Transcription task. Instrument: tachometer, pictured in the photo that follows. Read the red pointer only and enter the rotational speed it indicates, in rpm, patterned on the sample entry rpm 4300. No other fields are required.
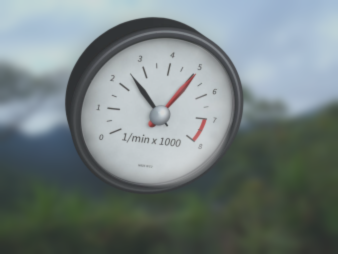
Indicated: rpm 5000
